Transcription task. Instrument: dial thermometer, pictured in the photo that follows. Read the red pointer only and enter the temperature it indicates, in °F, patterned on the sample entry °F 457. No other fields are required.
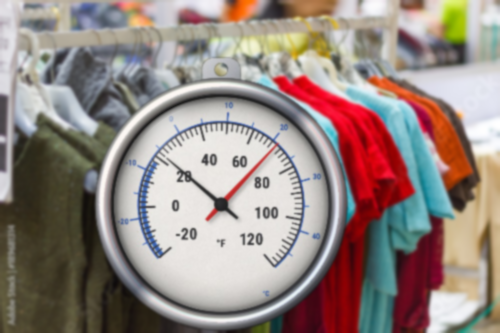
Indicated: °F 70
